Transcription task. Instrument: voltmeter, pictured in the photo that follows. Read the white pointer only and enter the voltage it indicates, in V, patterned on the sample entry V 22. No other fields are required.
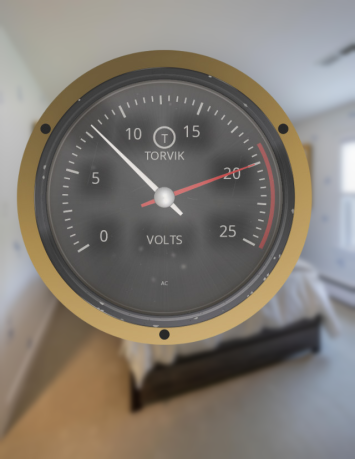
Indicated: V 8
